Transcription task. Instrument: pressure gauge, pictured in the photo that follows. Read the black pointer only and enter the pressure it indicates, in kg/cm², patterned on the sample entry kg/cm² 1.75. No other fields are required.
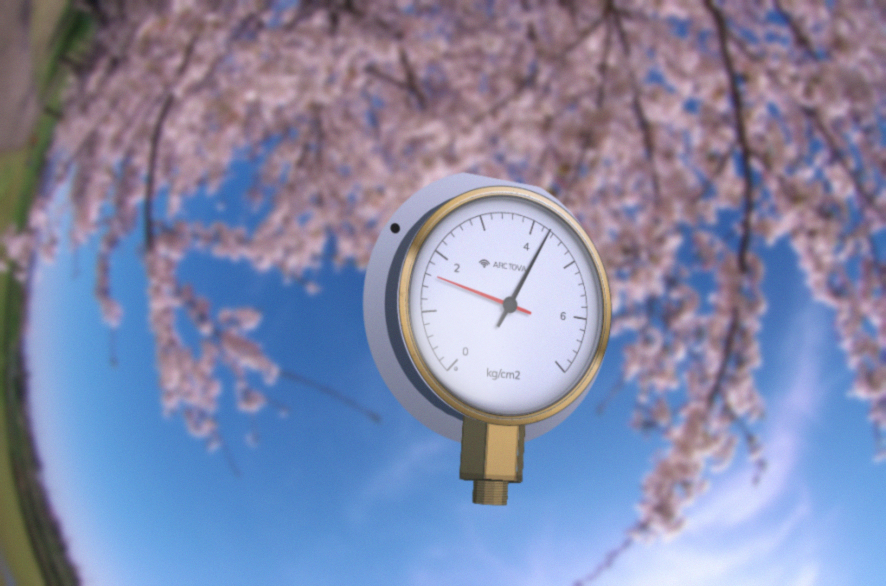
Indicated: kg/cm² 4.3
